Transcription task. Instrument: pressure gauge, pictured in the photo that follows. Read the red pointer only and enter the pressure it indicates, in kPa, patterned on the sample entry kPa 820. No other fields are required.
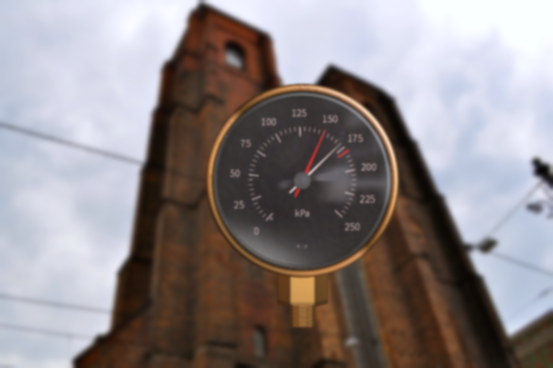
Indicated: kPa 150
